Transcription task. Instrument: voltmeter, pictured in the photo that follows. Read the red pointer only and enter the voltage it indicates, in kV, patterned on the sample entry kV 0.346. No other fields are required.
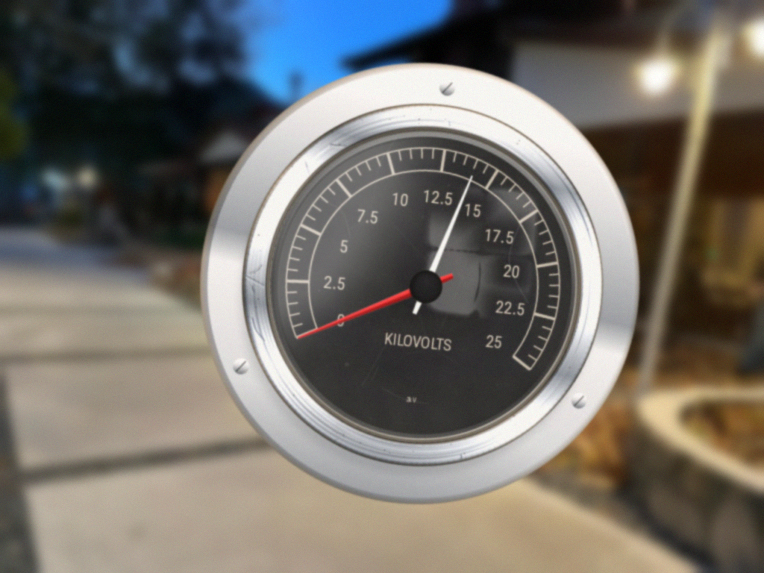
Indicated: kV 0
